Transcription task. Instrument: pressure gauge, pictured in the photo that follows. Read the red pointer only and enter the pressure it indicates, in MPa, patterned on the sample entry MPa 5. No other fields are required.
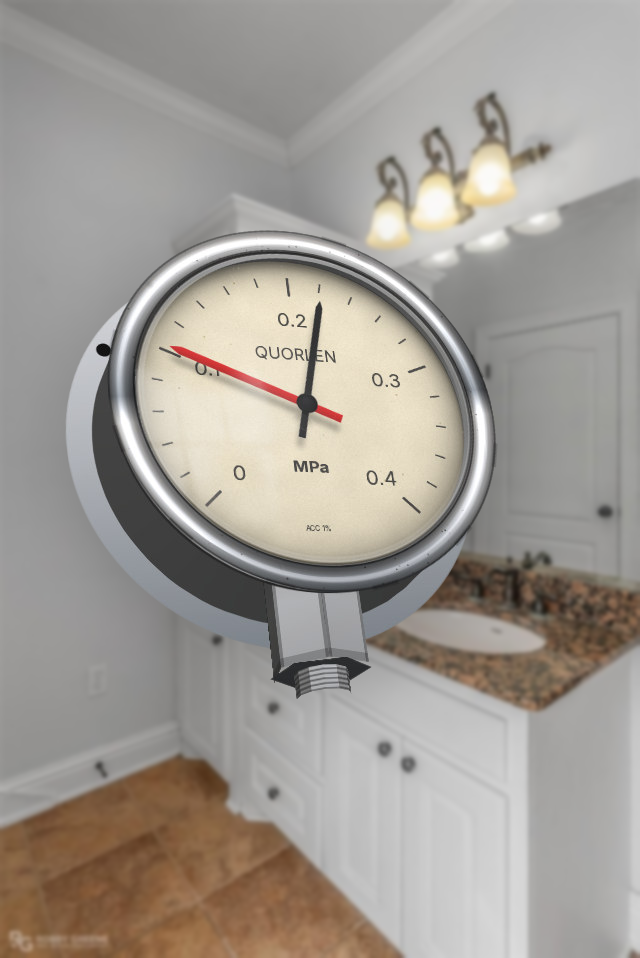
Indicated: MPa 0.1
